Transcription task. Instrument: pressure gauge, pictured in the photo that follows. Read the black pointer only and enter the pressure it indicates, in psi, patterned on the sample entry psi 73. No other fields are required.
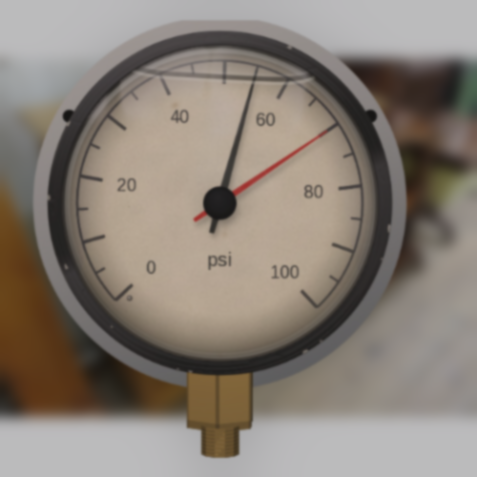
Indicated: psi 55
